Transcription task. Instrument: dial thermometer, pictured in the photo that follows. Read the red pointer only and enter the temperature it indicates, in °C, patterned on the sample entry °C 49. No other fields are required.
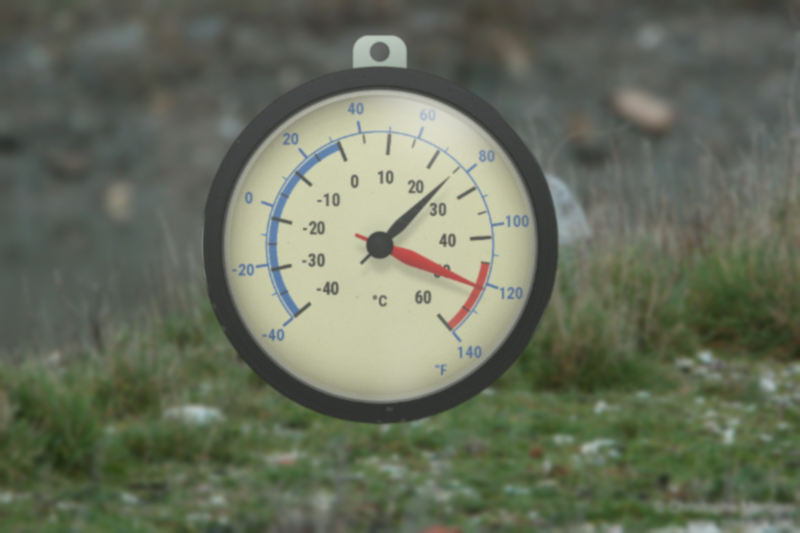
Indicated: °C 50
